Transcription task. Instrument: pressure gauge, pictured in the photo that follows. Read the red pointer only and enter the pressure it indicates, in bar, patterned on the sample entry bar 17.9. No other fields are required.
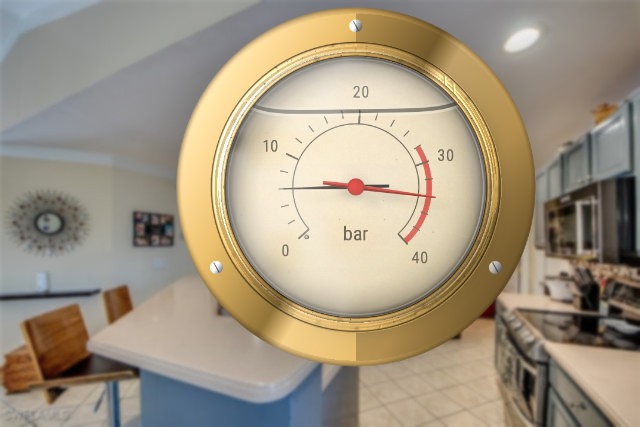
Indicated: bar 34
